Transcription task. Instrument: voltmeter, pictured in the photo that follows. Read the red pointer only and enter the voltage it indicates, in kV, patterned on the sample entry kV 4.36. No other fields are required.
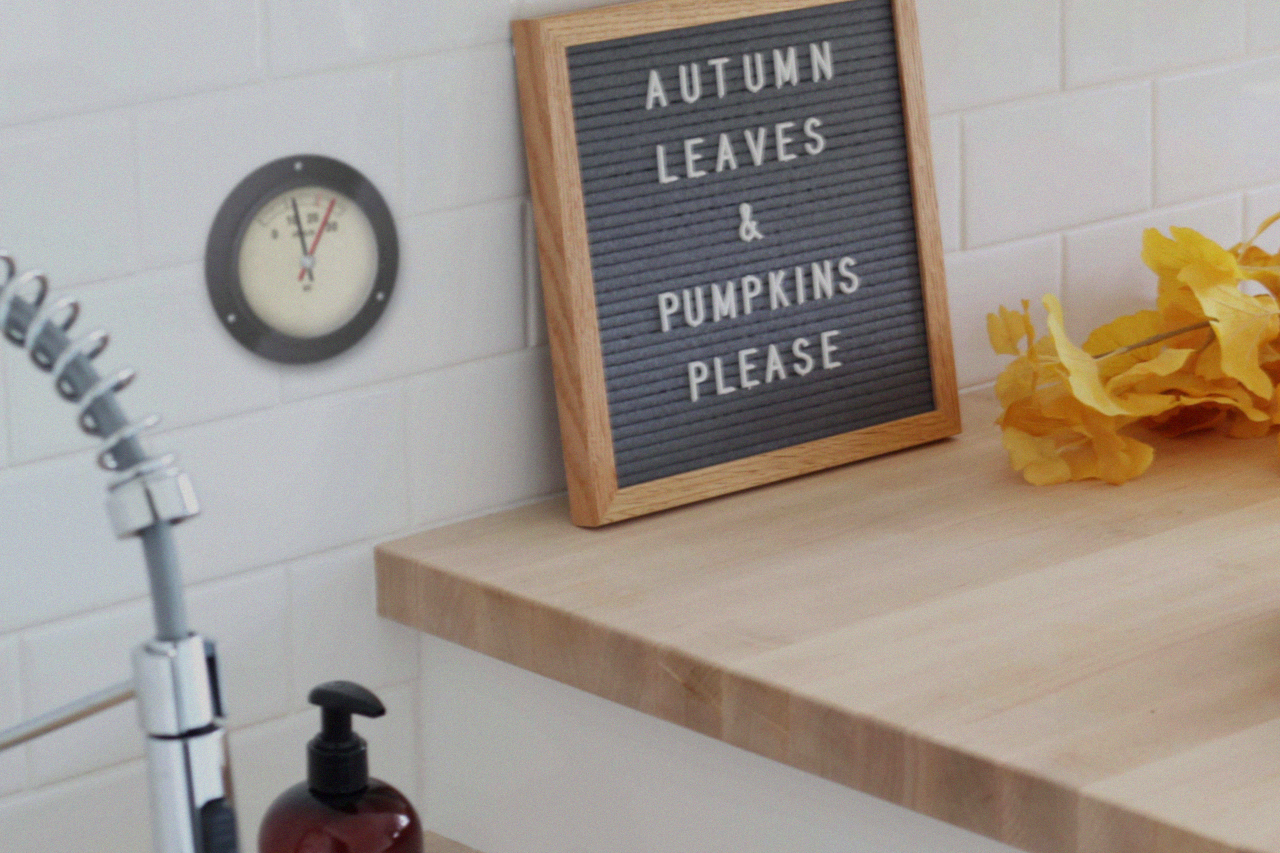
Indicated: kV 25
